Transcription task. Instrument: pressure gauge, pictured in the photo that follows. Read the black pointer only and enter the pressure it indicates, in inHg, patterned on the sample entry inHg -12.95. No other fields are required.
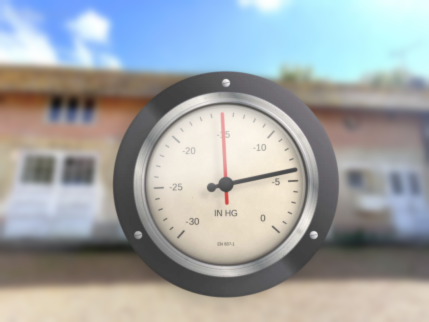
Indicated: inHg -6
